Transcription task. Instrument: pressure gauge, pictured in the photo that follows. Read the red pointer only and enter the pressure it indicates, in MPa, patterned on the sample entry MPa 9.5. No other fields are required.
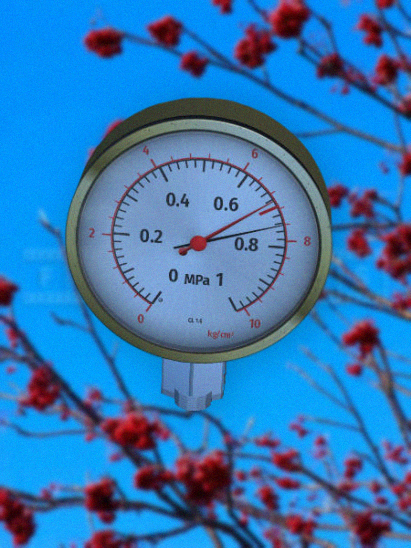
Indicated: MPa 0.68
